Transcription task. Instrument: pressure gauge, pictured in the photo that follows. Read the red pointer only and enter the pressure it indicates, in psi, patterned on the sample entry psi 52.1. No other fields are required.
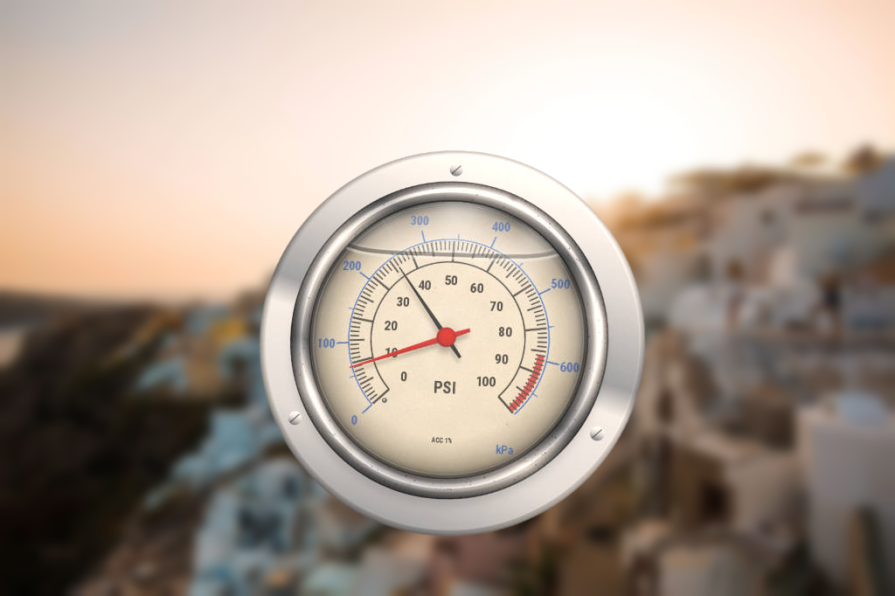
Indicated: psi 9
